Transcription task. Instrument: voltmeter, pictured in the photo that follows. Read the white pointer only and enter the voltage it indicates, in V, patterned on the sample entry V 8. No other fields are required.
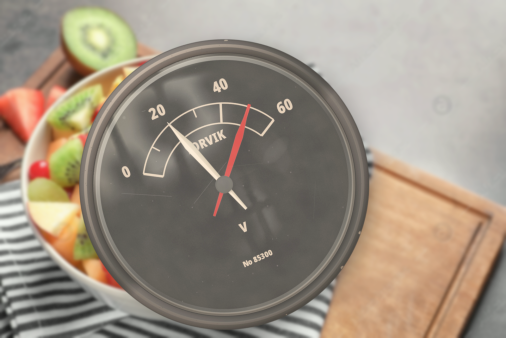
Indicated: V 20
